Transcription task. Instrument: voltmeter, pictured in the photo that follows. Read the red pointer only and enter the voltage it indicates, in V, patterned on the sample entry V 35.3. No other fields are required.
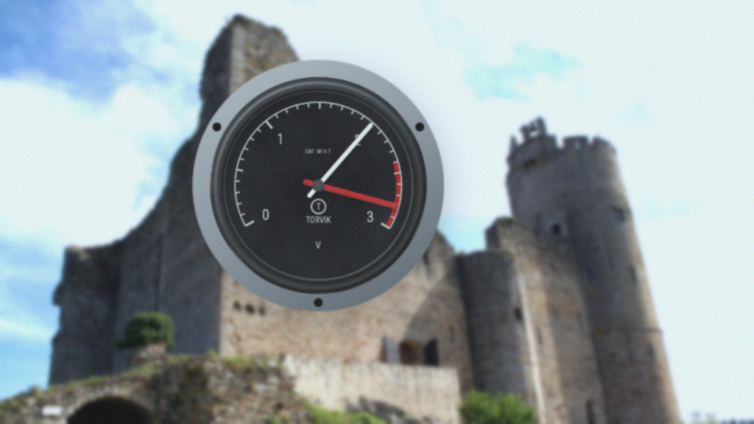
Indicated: V 2.8
